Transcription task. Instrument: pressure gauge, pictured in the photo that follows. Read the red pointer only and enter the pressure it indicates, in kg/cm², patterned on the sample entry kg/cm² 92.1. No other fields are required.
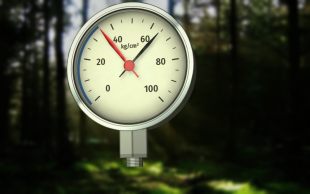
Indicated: kg/cm² 35
